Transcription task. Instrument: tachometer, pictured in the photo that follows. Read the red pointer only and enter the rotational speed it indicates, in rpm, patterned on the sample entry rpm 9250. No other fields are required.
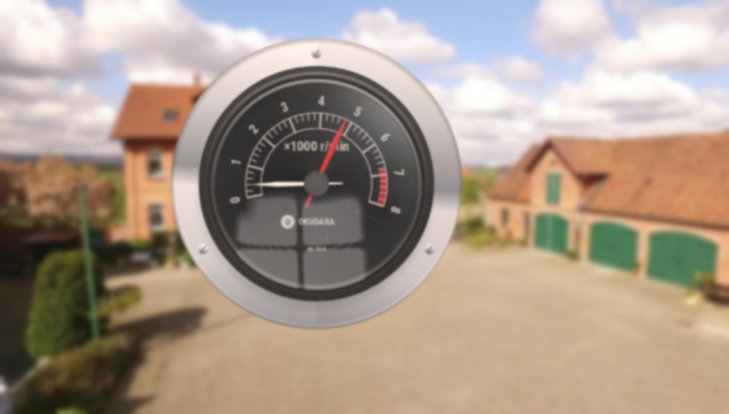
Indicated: rpm 4800
